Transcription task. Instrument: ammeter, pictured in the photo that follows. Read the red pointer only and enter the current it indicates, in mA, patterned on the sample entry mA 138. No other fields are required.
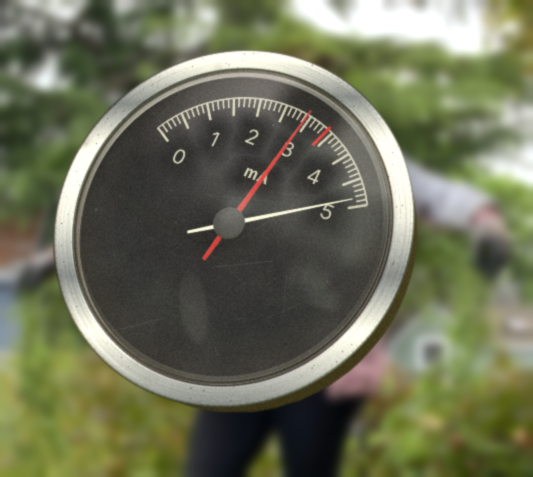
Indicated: mA 3
